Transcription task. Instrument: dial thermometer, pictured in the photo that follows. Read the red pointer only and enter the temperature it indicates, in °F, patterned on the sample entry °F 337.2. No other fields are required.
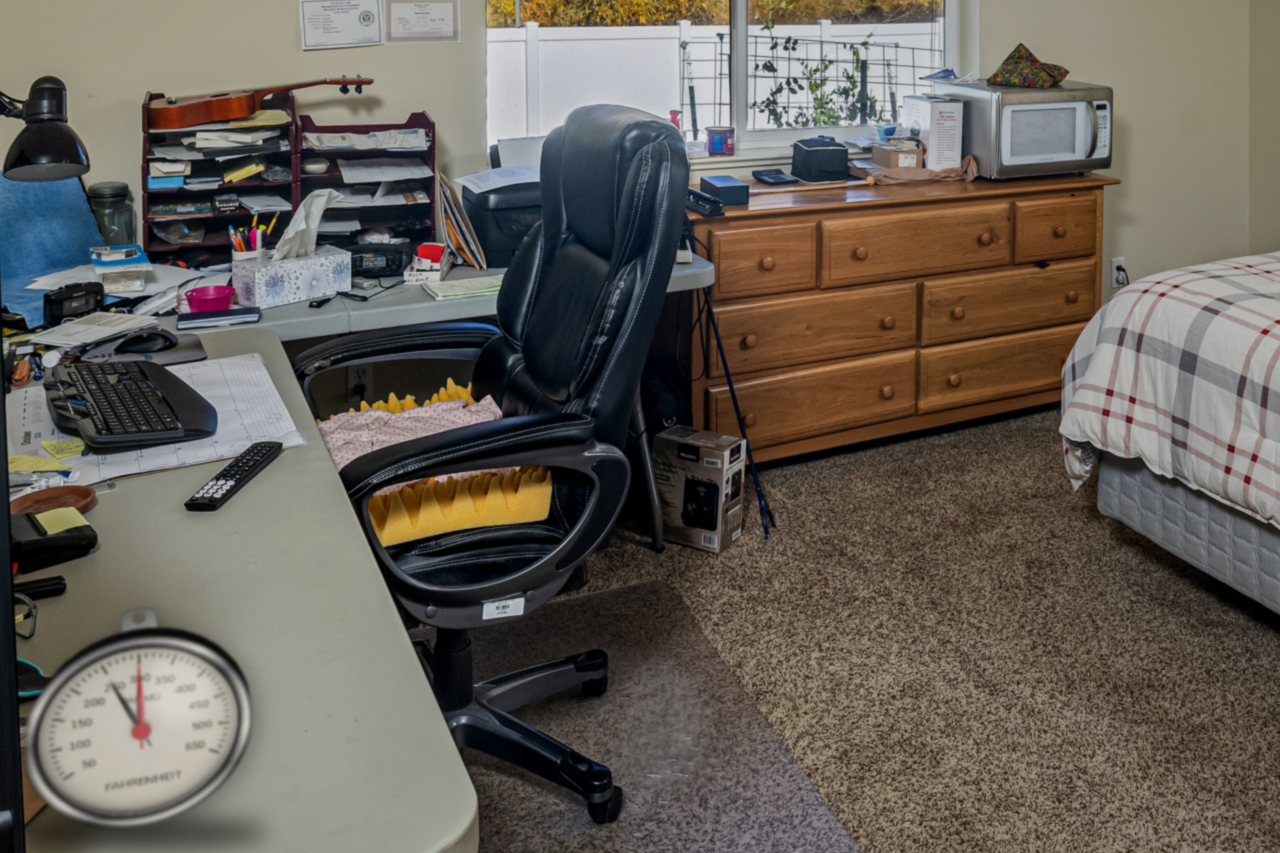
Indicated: °F 300
